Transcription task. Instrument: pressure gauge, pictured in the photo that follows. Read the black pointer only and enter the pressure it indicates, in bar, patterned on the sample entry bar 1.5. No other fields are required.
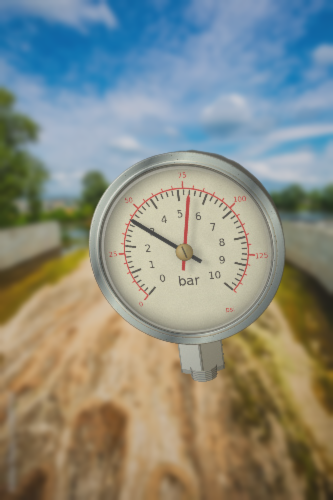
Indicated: bar 3
